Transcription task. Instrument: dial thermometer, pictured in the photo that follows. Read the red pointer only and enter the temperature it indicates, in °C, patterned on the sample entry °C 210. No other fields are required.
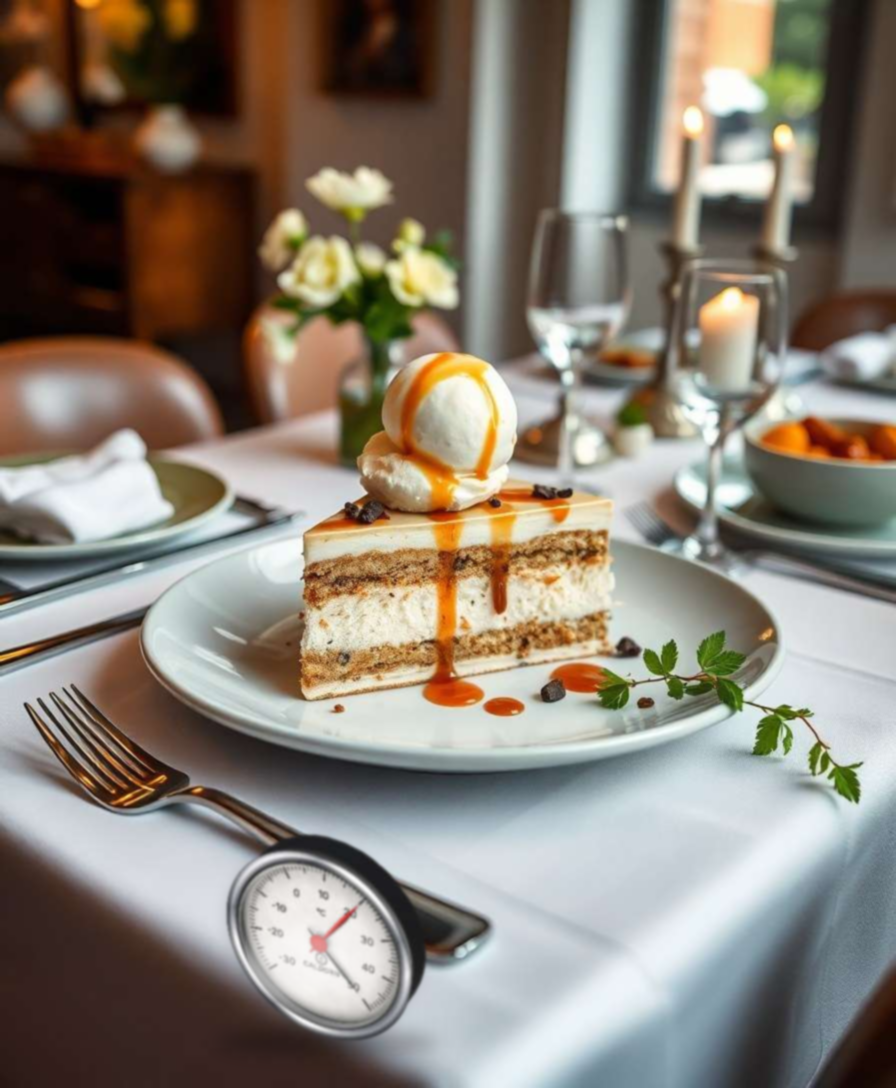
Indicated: °C 20
